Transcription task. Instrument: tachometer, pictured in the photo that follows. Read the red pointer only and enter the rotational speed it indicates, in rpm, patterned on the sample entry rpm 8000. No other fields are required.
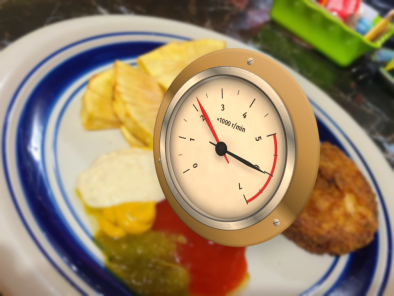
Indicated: rpm 2250
